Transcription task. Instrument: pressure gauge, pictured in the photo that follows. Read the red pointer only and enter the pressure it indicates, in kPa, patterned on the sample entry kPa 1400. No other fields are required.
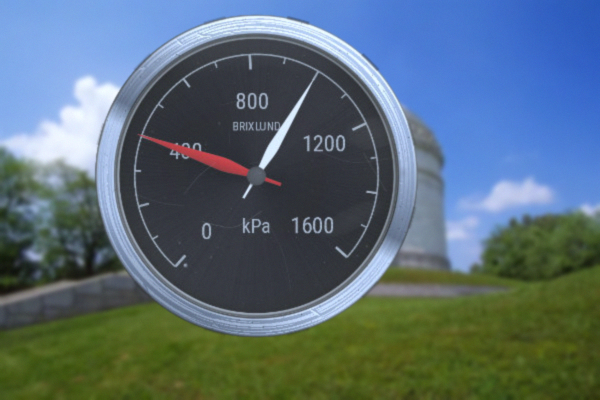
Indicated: kPa 400
